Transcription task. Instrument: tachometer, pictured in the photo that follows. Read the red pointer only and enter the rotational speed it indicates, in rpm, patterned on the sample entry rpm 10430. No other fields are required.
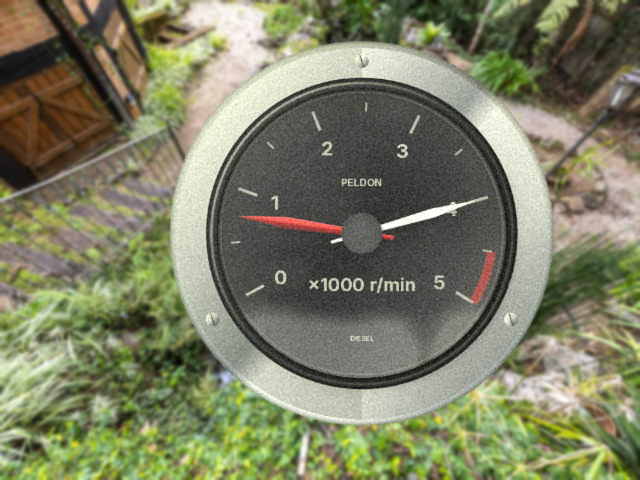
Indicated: rpm 750
